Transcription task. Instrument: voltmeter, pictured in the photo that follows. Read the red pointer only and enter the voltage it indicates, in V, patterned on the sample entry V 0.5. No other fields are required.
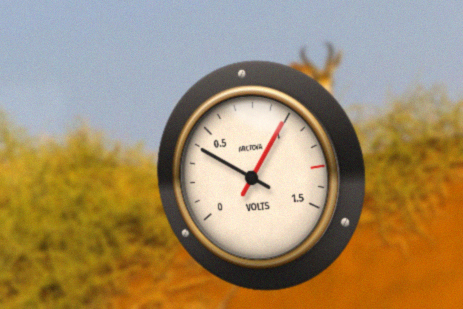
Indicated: V 1
